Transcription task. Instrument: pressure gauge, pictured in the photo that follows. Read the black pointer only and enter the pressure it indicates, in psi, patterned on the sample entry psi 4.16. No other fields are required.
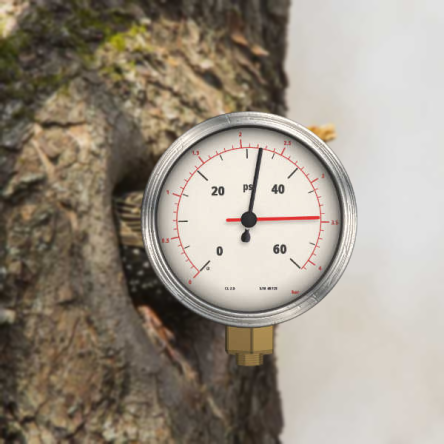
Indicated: psi 32.5
